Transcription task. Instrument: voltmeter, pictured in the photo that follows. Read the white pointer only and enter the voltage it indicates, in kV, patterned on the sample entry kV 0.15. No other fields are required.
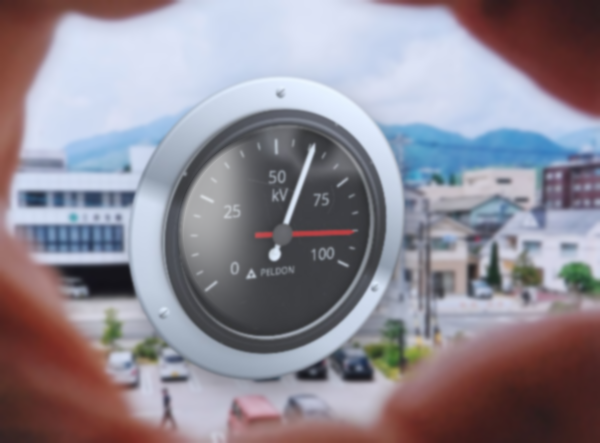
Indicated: kV 60
